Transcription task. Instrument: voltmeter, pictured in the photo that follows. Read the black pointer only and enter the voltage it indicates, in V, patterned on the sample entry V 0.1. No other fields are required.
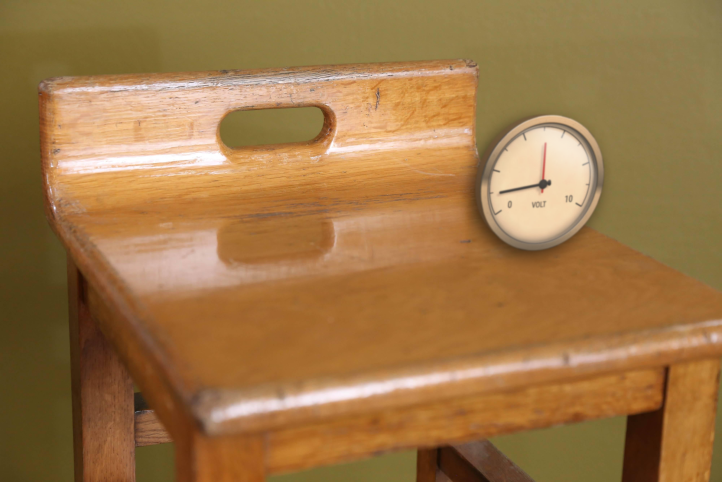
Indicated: V 1
